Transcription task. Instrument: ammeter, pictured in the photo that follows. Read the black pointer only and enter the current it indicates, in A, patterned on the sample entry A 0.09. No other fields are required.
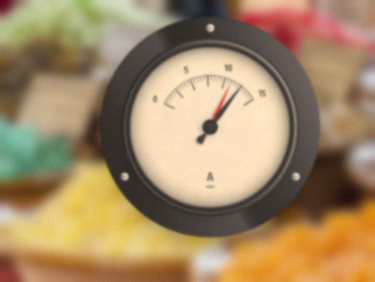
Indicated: A 12.5
